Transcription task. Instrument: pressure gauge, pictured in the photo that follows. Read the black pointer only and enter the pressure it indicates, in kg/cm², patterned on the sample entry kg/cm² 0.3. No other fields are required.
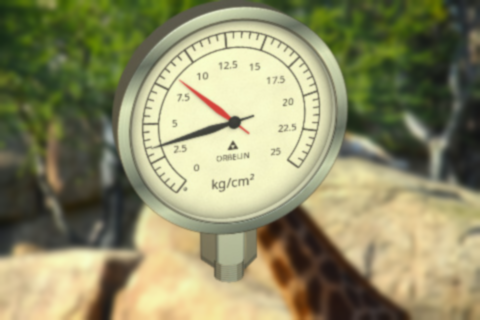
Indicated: kg/cm² 3.5
